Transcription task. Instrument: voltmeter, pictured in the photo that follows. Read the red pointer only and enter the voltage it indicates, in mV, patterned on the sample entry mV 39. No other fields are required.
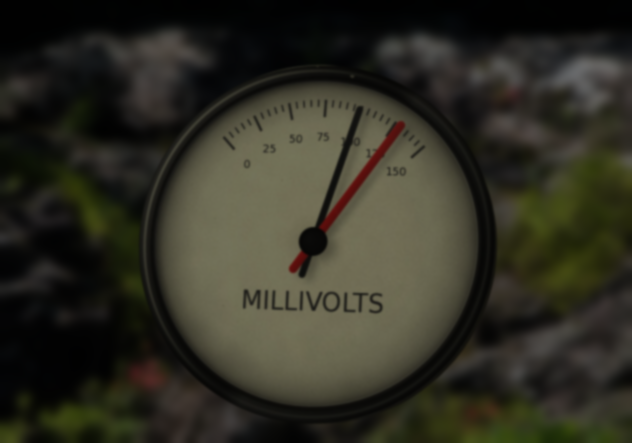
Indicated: mV 130
